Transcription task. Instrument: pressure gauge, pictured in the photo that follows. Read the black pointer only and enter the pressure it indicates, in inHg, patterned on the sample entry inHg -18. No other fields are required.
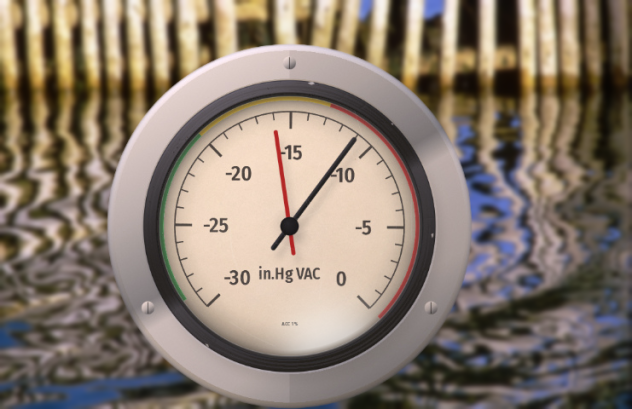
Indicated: inHg -11
